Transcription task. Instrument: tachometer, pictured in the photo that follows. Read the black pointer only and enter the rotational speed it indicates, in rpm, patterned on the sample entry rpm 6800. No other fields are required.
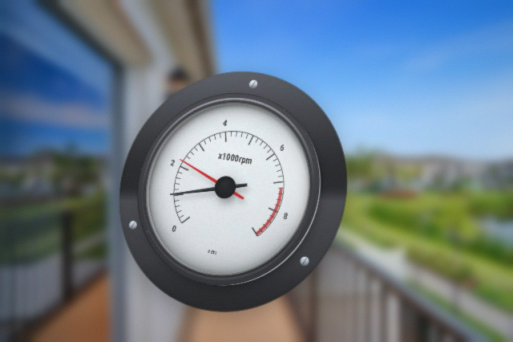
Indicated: rpm 1000
